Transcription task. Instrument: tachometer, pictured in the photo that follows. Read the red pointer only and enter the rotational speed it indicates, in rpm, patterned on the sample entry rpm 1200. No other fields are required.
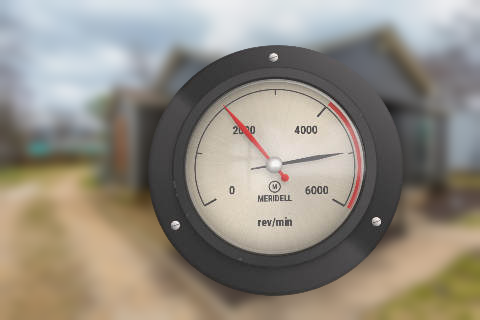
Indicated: rpm 2000
